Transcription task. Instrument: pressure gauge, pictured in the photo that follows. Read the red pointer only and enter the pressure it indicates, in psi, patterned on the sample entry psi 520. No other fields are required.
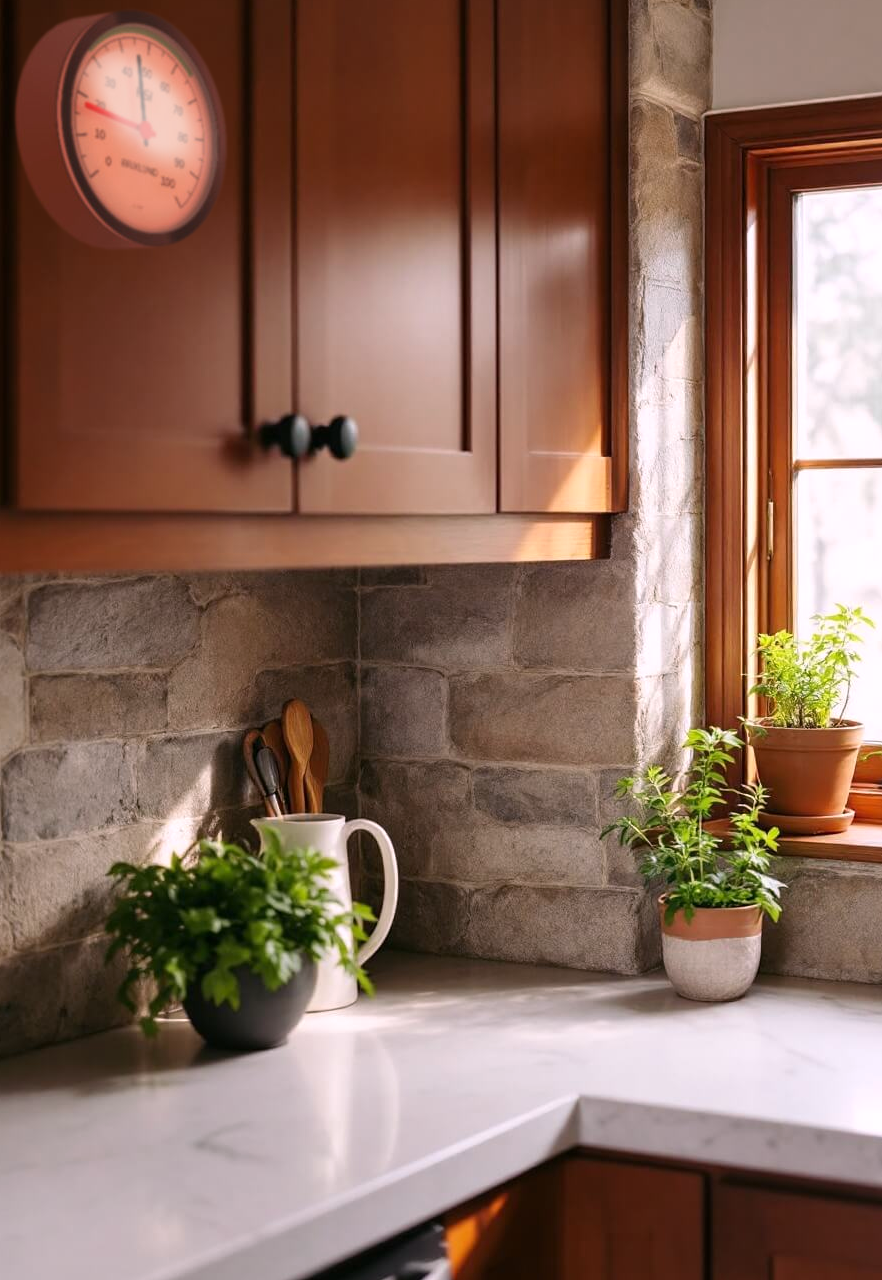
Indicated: psi 17.5
